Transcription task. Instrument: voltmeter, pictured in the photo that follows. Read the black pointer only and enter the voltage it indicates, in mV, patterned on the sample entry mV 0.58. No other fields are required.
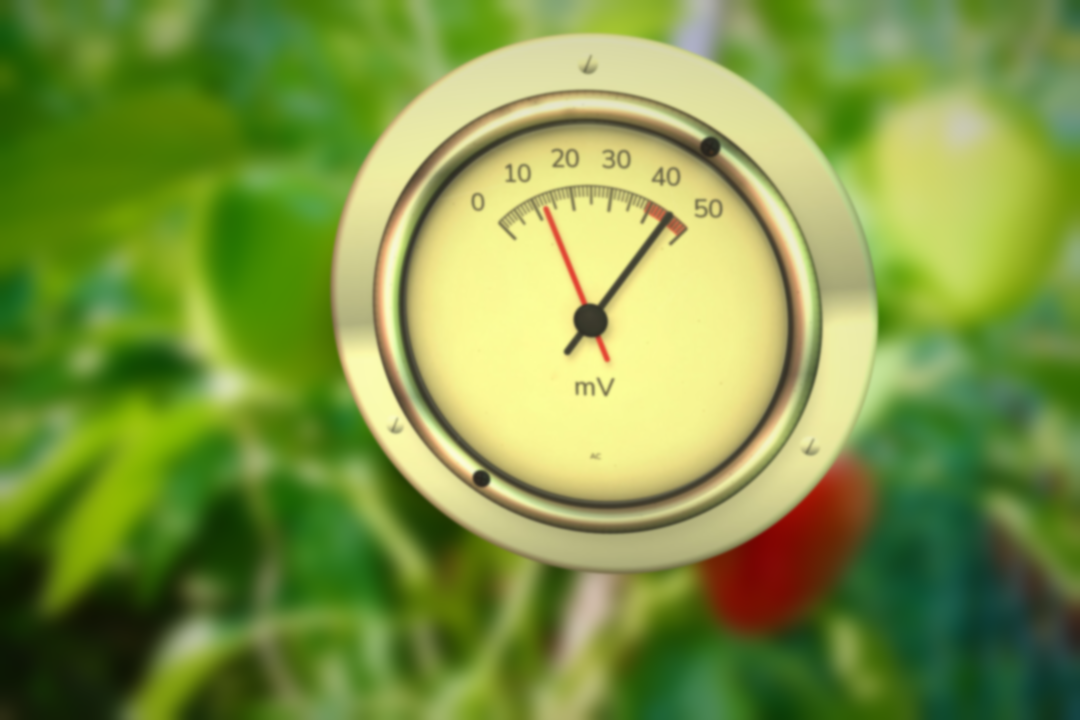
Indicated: mV 45
